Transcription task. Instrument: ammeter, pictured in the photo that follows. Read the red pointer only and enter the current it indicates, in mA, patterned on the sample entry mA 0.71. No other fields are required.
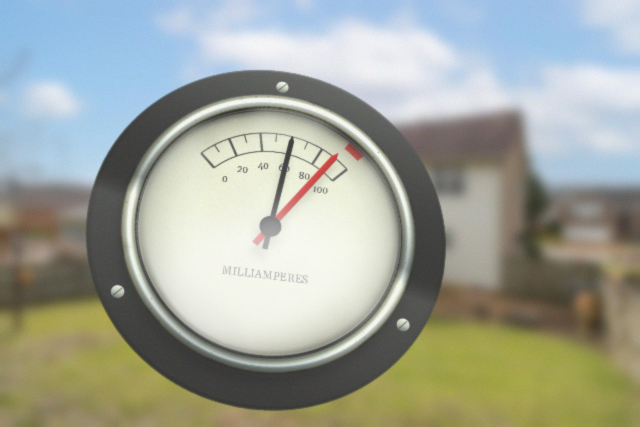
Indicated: mA 90
